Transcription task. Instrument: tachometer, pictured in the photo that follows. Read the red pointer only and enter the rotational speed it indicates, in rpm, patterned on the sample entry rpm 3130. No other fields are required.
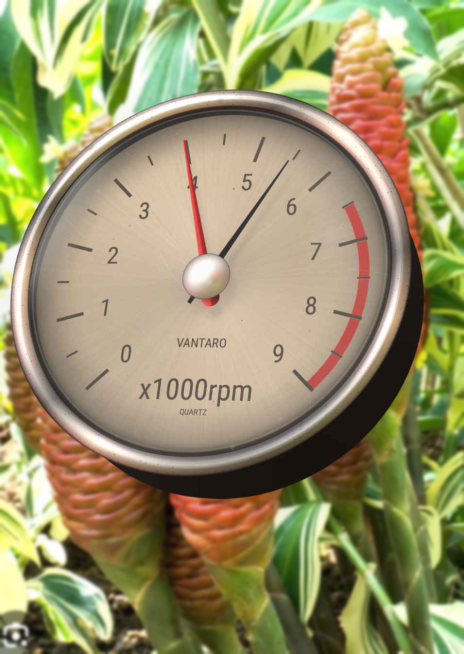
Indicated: rpm 4000
